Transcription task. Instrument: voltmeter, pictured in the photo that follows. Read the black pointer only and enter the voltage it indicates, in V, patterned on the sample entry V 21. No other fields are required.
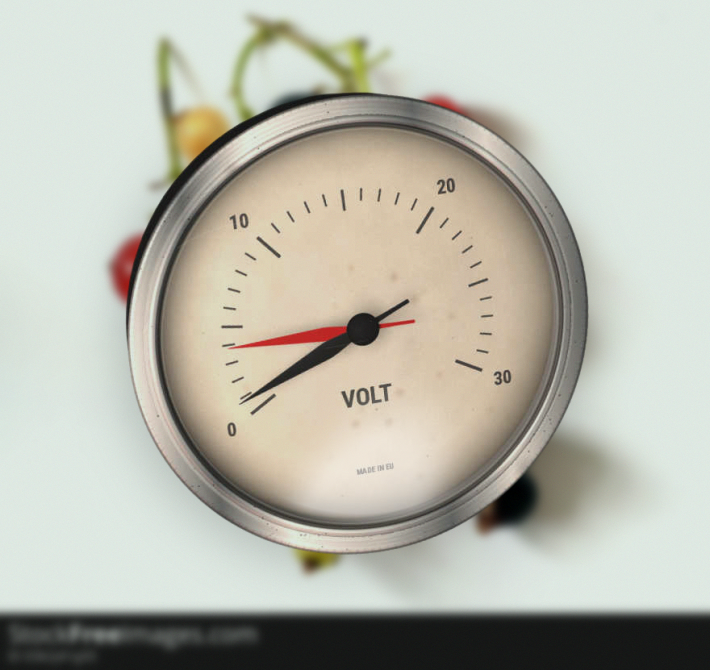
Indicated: V 1
